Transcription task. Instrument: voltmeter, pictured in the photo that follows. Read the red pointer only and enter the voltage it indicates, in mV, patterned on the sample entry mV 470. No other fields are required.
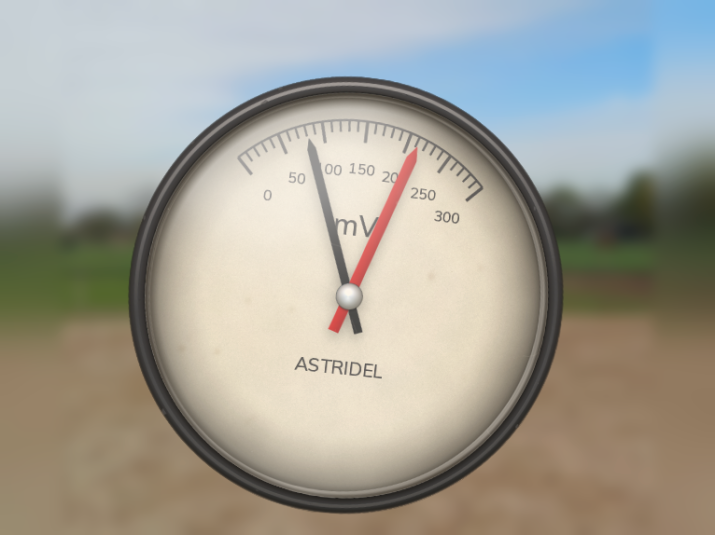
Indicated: mV 210
